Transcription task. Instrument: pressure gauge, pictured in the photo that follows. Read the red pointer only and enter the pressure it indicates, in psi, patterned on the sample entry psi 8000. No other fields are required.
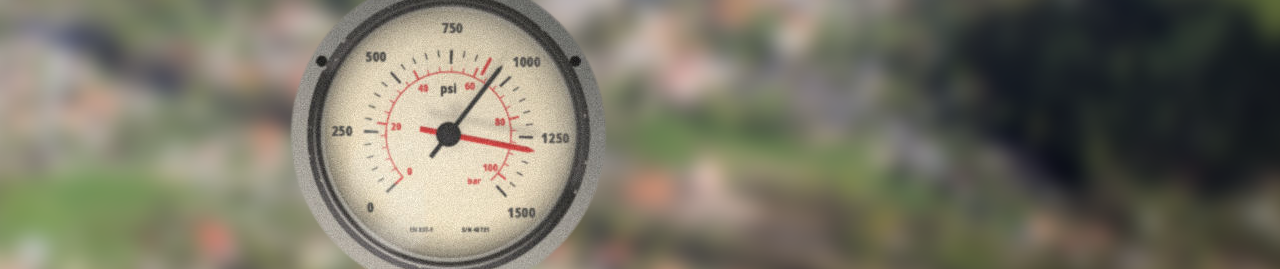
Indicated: psi 1300
